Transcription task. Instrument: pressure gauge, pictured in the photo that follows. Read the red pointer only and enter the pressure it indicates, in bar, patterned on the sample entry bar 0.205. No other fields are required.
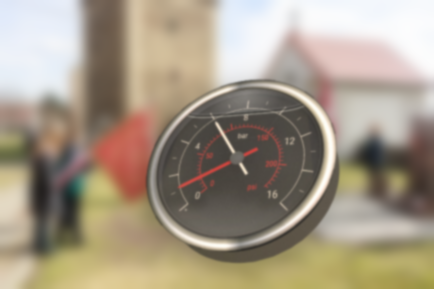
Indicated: bar 1
